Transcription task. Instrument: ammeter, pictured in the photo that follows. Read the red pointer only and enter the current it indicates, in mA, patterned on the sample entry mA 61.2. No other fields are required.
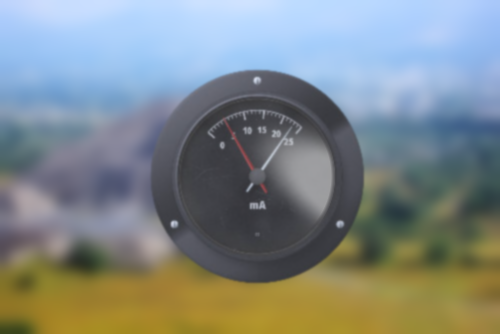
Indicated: mA 5
